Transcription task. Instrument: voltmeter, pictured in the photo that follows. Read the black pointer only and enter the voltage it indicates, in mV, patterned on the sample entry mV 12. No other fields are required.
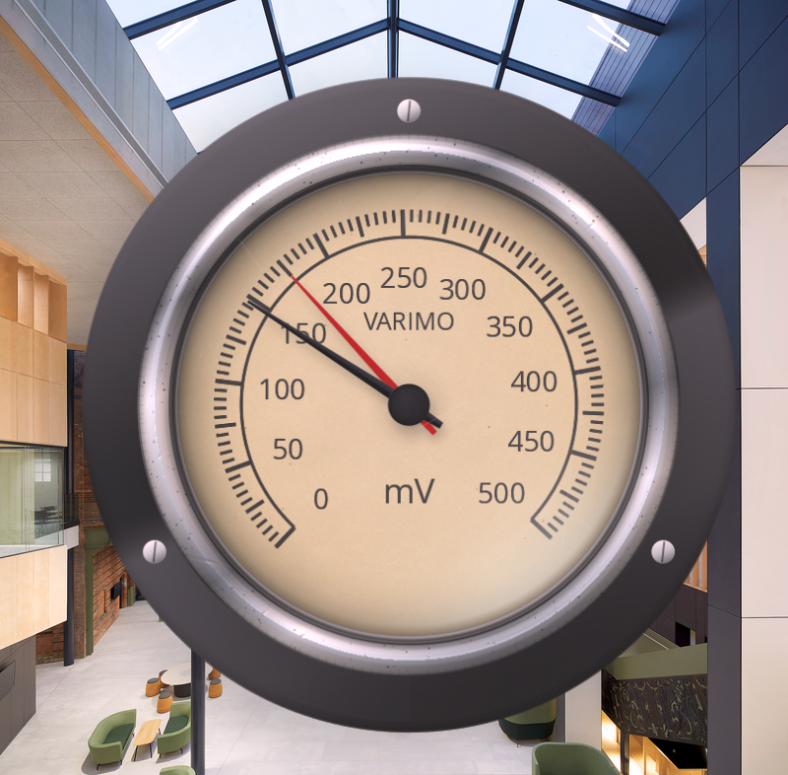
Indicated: mV 147.5
